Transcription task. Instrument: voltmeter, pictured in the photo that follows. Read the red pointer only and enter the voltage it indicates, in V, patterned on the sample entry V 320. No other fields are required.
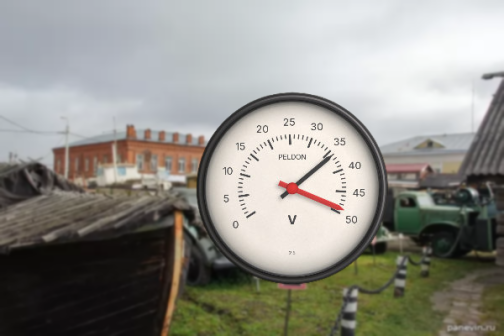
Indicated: V 49
